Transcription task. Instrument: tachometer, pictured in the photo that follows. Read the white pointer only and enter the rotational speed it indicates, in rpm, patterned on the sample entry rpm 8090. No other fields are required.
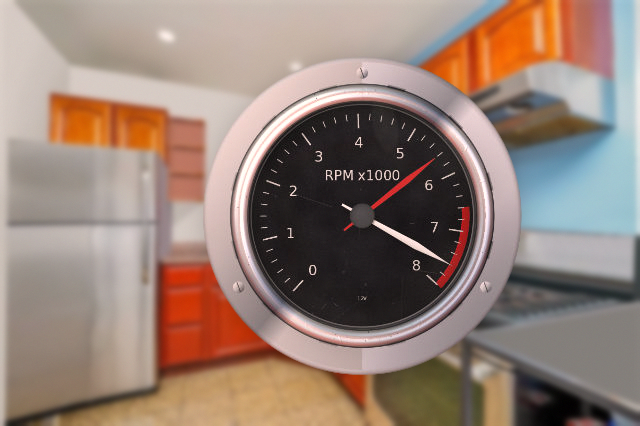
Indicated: rpm 7600
